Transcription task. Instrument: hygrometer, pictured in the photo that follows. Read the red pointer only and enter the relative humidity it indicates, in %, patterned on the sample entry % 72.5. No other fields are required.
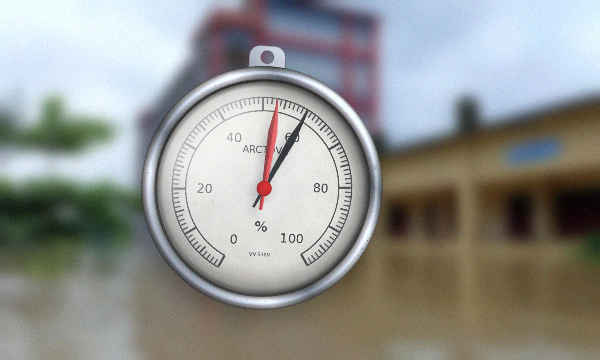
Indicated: % 53
